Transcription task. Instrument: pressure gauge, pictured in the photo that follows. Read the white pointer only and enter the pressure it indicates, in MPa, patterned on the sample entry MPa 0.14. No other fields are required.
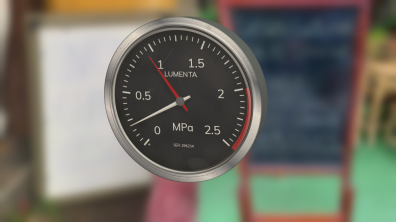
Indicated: MPa 0.2
